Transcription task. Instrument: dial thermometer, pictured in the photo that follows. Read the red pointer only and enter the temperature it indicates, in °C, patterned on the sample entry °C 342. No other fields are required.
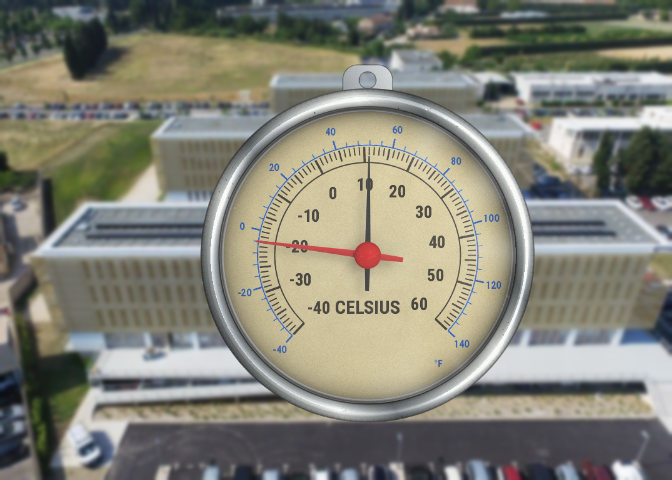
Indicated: °C -20
